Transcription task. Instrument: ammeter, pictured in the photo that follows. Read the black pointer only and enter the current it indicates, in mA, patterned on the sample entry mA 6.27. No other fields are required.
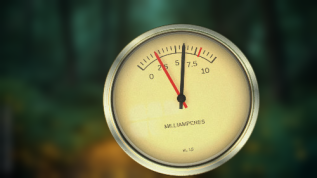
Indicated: mA 6
